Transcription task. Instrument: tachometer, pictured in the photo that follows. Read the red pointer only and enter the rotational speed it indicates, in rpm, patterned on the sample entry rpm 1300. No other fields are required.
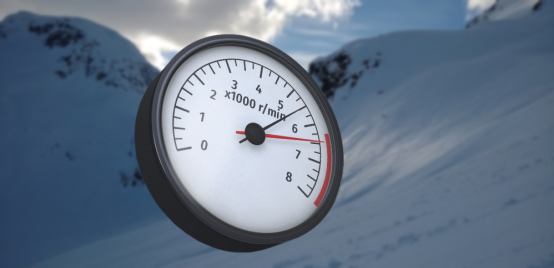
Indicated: rpm 6500
